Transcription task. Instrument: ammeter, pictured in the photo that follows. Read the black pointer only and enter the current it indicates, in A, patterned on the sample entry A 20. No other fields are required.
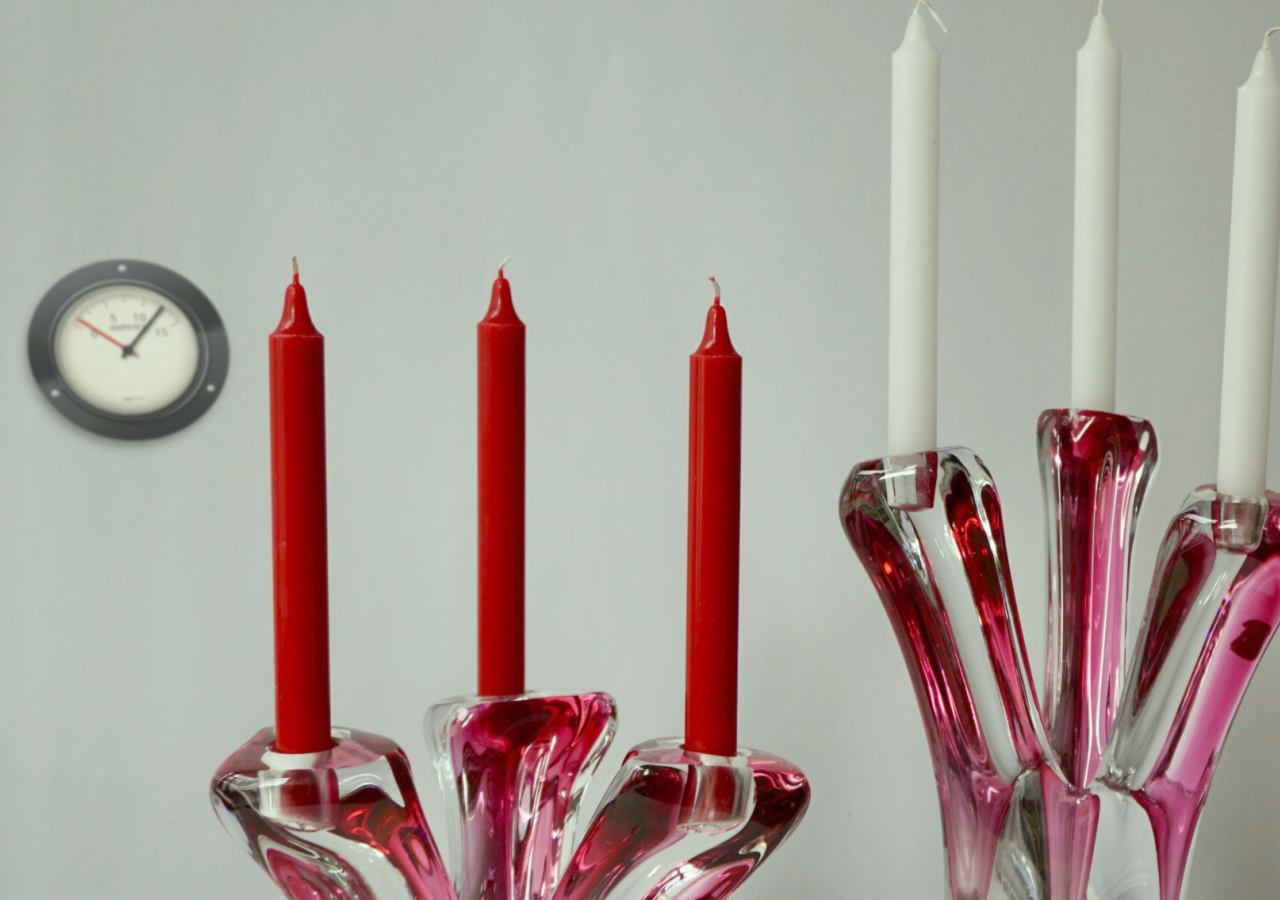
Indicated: A 12.5
